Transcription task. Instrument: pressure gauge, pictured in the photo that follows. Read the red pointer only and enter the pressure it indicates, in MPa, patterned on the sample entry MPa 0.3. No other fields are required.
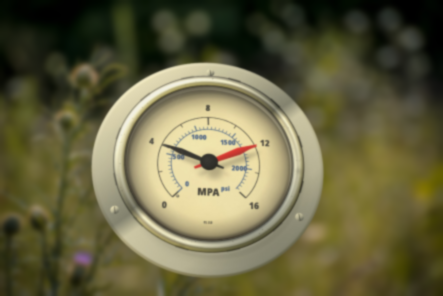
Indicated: MPa 12
